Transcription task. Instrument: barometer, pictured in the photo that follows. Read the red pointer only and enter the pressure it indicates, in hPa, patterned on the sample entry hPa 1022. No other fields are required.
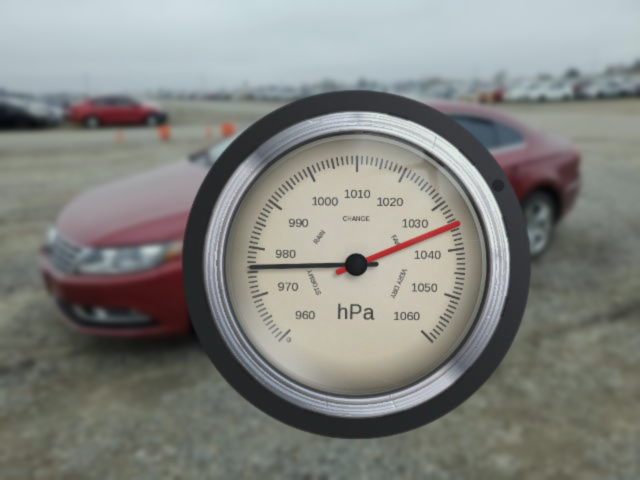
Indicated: hPa 1035
